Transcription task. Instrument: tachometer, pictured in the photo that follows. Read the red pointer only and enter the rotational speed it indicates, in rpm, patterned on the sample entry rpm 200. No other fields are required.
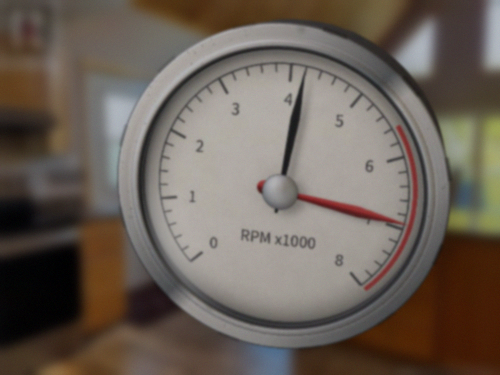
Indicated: rpm 6900
